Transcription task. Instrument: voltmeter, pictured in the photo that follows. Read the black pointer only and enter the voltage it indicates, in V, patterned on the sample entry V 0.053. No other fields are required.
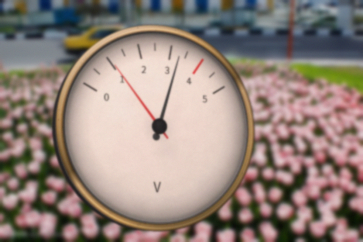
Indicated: V 3.25
